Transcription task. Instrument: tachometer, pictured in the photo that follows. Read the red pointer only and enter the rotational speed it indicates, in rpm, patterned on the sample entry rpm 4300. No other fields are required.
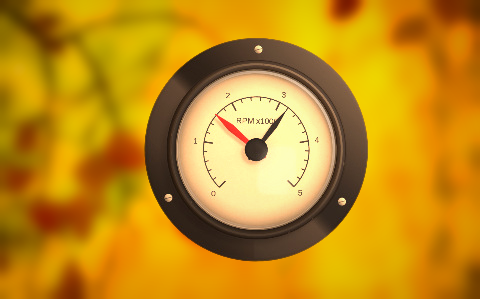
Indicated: rpm 1600
